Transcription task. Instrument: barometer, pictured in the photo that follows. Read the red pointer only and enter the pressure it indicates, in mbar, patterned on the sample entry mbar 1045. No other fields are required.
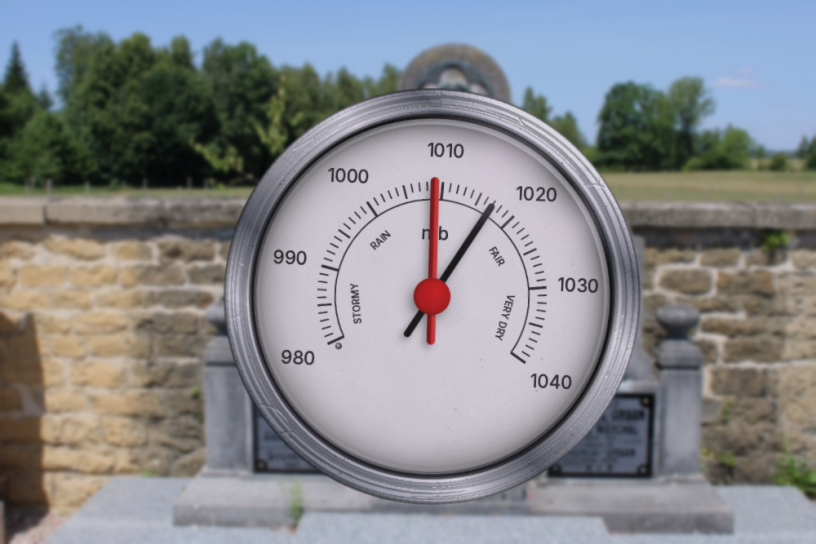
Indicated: mbar 1009
